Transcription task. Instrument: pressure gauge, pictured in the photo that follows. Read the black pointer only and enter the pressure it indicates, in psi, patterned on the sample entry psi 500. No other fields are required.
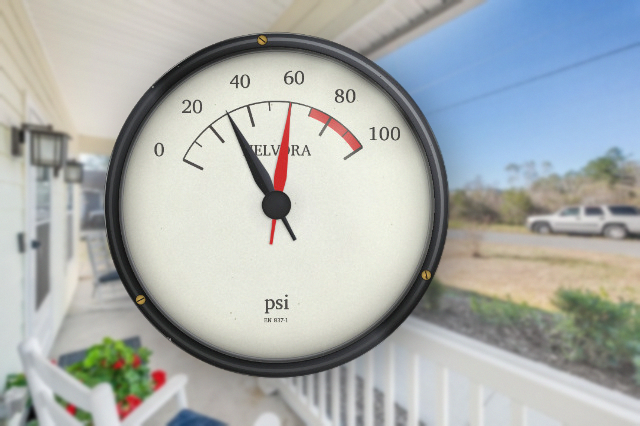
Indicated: psi 30
